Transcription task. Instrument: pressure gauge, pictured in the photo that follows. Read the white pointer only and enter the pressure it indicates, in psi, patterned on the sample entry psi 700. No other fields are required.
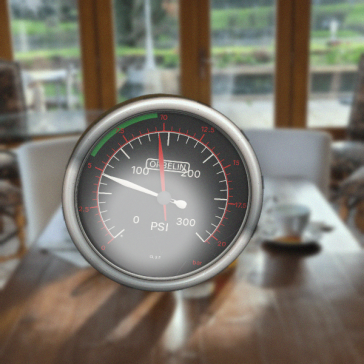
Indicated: psi 70
